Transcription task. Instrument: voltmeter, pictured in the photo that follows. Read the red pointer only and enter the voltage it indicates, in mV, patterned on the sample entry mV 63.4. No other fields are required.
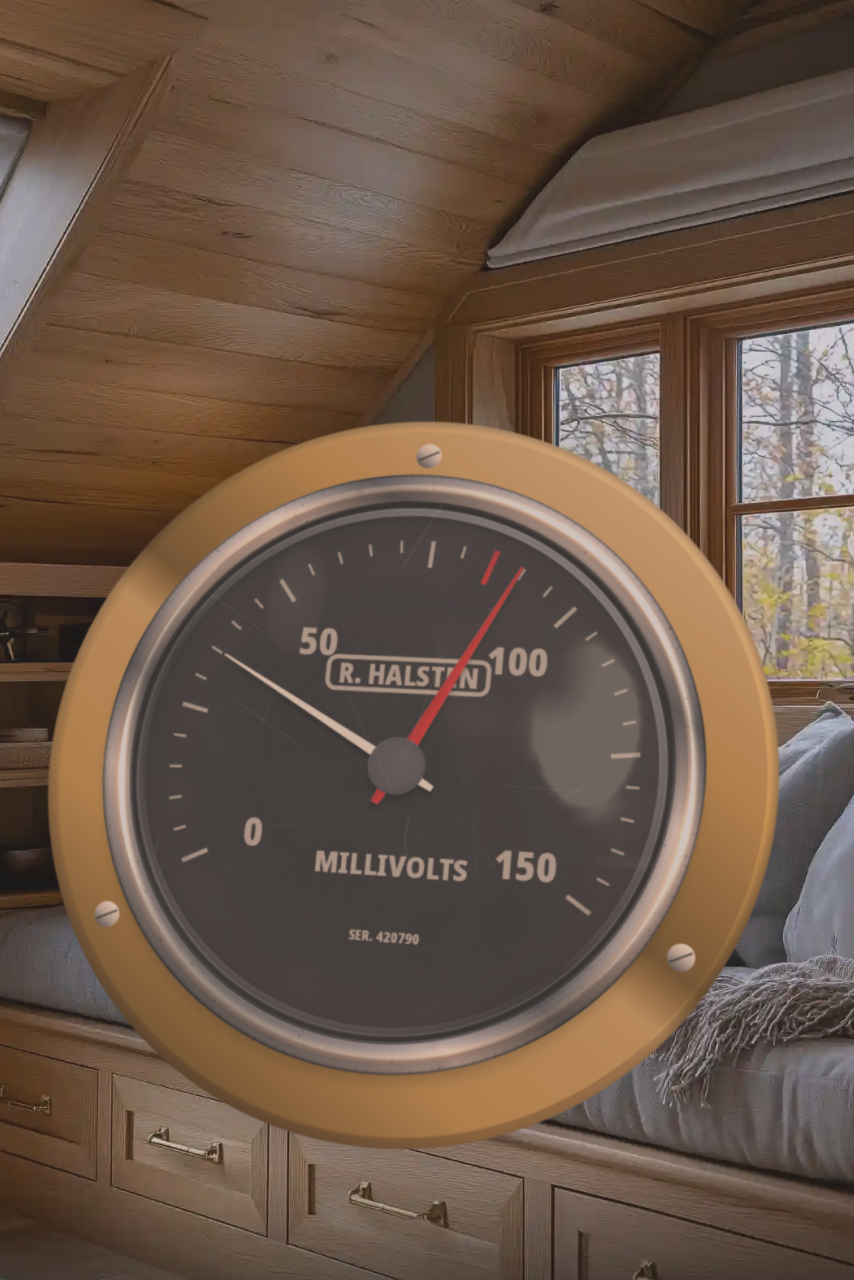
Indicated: mV 90
